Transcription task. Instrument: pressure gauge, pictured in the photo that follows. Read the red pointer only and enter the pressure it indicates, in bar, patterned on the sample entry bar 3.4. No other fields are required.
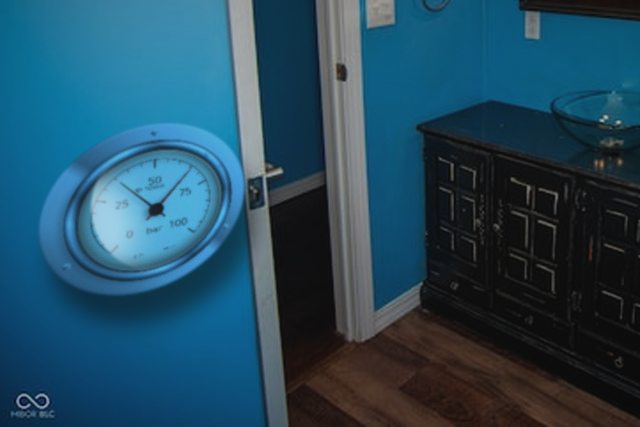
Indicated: bar 65
